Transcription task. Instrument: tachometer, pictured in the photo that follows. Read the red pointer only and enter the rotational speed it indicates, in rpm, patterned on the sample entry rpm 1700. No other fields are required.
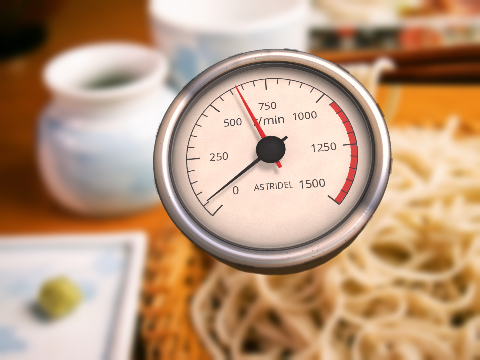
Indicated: rpm 625
